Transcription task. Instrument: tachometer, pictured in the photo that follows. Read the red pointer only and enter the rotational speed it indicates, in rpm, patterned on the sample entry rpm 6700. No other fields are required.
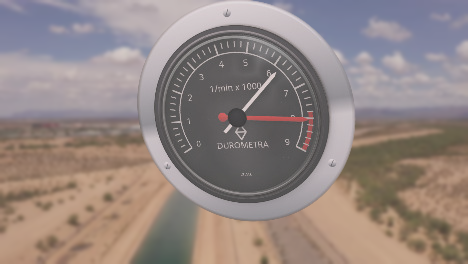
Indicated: rpm 8000
